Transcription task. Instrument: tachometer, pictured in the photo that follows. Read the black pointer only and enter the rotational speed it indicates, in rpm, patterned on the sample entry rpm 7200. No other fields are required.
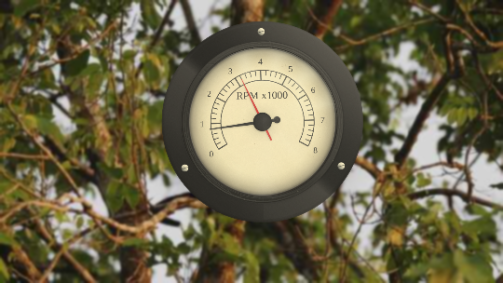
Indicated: rpm 800
